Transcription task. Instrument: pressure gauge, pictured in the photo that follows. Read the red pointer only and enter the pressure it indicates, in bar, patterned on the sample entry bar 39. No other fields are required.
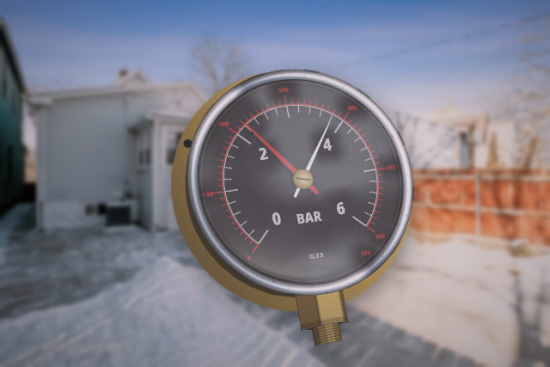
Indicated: bar 2.2
